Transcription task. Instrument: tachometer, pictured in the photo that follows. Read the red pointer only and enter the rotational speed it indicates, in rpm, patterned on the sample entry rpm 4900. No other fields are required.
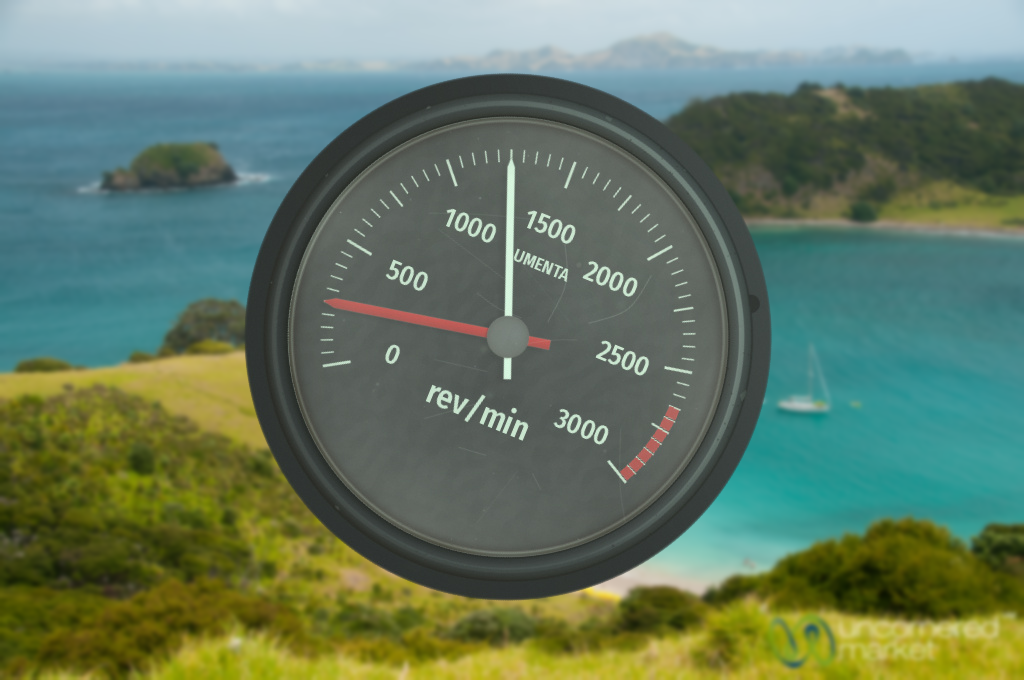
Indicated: rpm 250
